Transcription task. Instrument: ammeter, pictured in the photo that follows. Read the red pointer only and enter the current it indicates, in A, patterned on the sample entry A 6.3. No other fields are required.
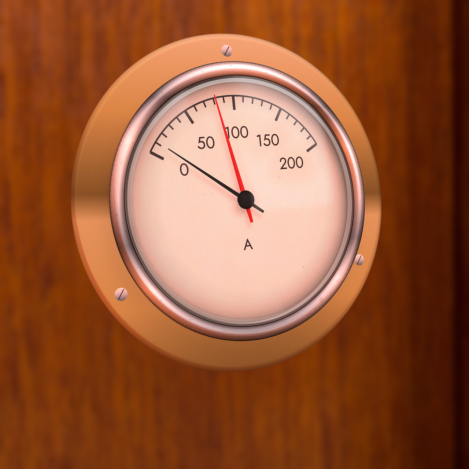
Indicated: A 80
